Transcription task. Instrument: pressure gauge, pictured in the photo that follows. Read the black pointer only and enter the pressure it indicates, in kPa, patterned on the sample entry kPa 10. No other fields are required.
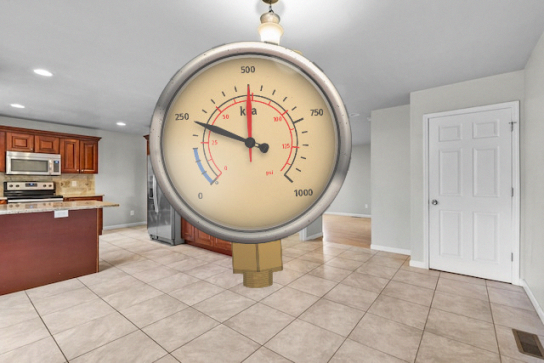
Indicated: kPa 250
